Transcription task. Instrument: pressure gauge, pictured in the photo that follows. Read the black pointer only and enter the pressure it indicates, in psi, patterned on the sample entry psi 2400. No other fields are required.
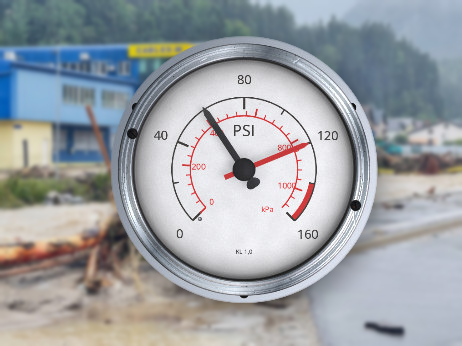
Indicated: psi 60
